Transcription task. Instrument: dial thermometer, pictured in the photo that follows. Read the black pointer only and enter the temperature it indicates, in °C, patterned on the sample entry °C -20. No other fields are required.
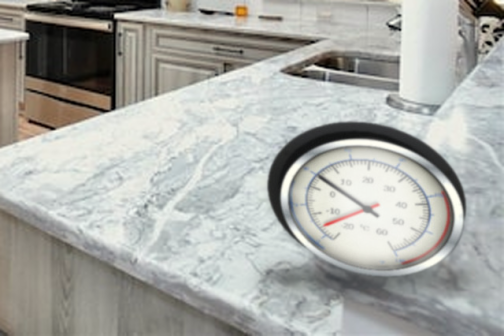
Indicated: °C 5
